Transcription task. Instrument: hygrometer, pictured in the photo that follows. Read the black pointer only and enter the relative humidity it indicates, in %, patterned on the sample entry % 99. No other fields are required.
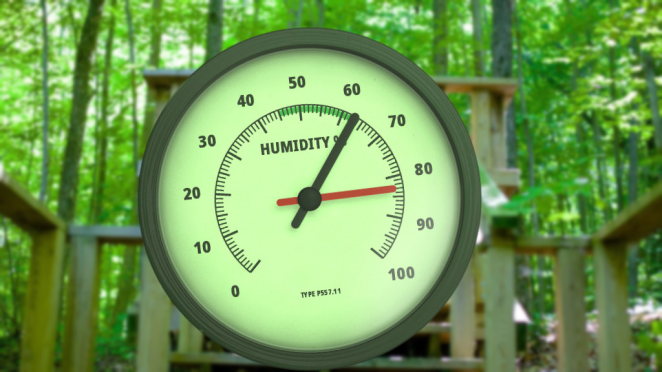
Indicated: % 63
